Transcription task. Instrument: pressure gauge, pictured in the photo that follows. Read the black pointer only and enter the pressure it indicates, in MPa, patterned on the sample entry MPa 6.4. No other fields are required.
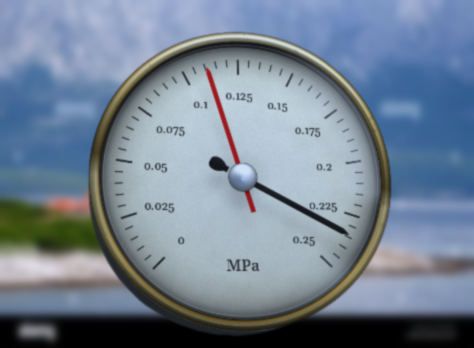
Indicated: MPa 0.235
